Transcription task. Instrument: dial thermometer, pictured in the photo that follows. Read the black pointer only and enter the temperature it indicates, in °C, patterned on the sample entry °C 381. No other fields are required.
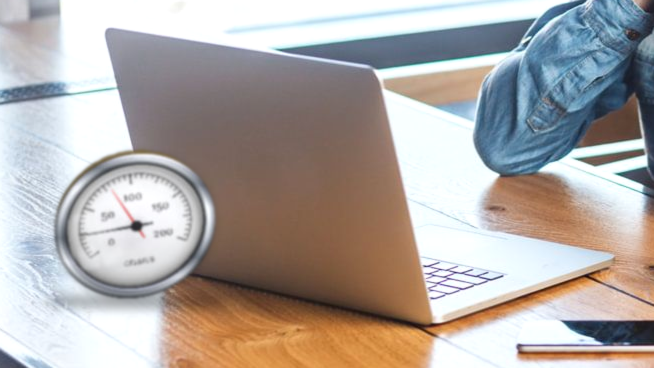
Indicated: °C 25
